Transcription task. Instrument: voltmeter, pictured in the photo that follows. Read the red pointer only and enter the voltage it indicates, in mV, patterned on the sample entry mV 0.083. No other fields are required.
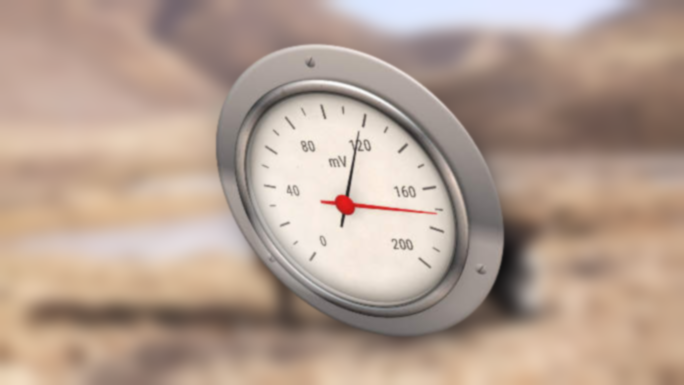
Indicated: mV 170
